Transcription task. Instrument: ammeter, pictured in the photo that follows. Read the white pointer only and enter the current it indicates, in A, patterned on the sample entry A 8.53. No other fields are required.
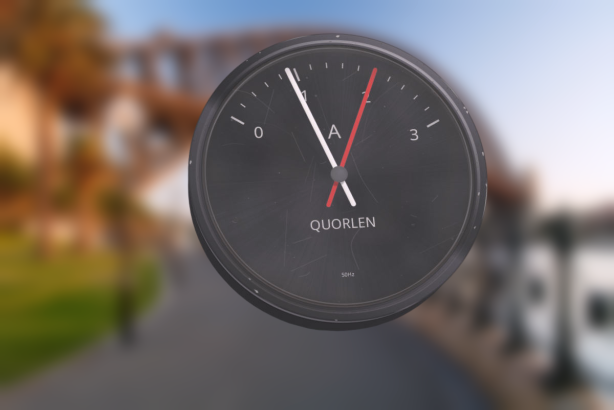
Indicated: A 0.9
